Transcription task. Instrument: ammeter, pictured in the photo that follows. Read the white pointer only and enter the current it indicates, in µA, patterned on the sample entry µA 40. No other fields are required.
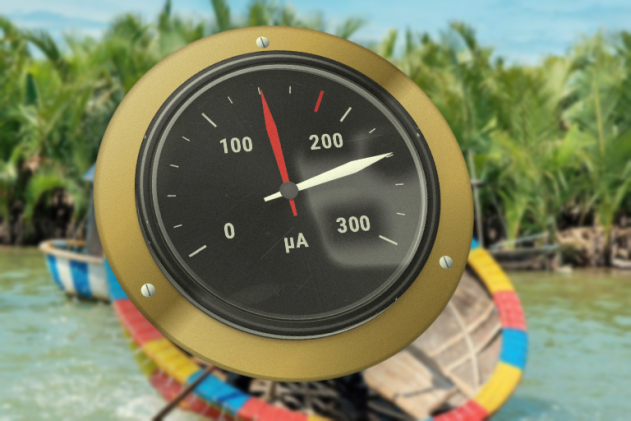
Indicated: µA 240
